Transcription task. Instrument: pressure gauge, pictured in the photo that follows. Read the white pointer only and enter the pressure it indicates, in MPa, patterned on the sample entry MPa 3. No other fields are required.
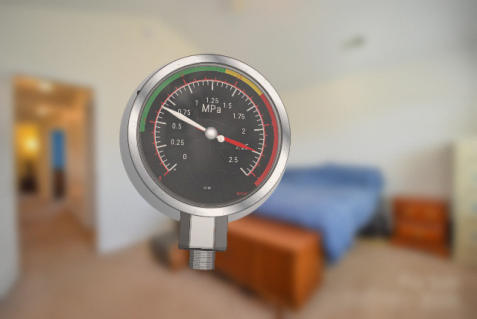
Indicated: MPa 0.65
